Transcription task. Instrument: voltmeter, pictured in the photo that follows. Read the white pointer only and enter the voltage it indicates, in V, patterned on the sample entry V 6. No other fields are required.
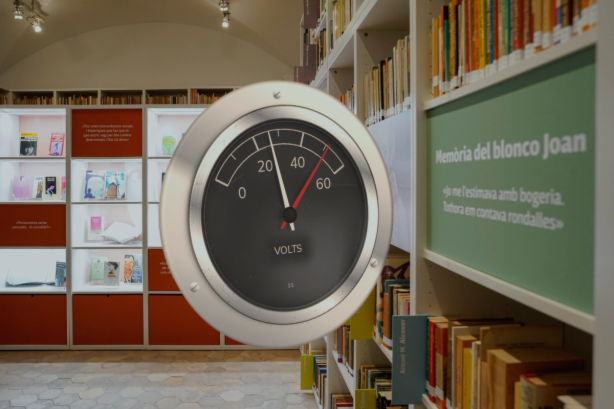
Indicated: V 25
